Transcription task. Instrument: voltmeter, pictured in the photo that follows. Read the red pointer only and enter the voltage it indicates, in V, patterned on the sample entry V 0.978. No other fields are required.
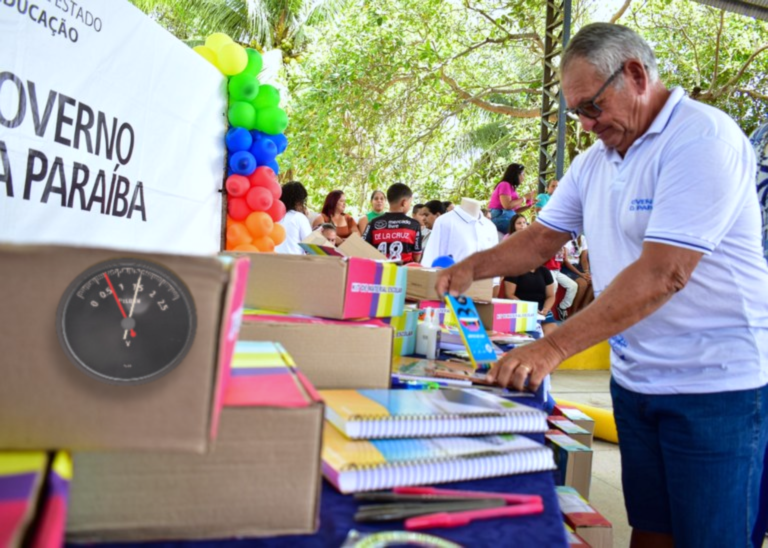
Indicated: V 0.75
